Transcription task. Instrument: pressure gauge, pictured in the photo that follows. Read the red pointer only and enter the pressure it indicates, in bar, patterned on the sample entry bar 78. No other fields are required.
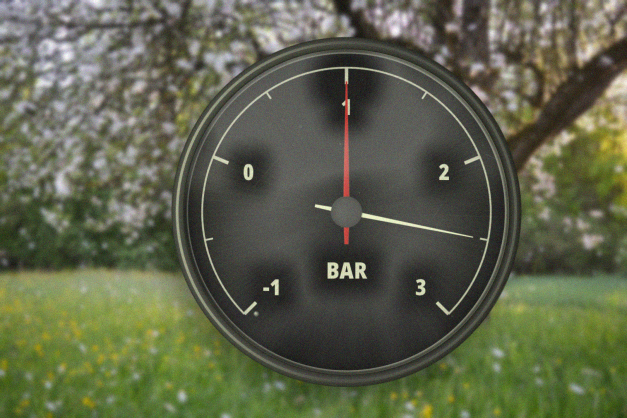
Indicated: bar 1
